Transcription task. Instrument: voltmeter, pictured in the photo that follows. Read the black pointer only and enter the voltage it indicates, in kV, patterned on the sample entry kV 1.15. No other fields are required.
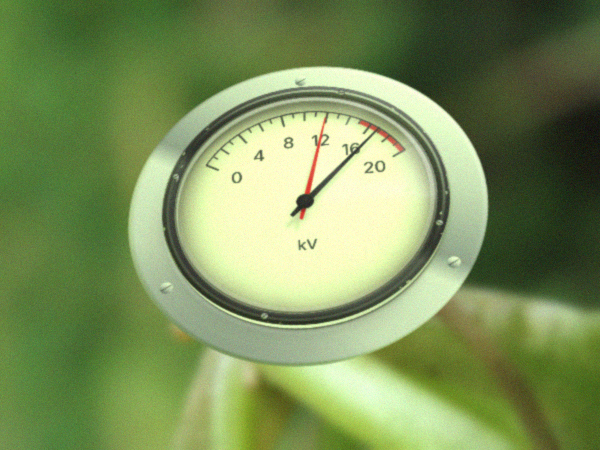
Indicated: kV 17
